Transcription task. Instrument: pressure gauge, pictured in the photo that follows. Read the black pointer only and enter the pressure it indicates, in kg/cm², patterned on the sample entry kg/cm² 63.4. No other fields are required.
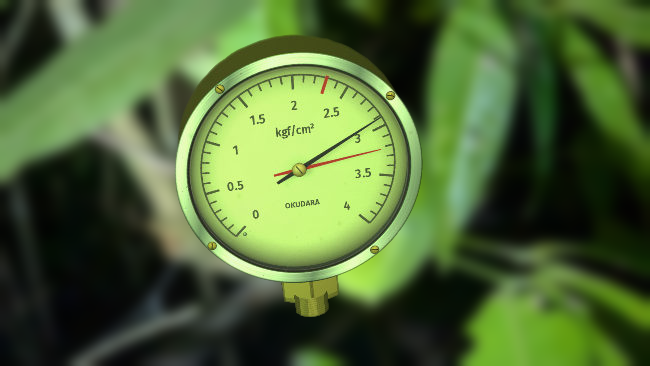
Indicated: kg/cm² 2.9
